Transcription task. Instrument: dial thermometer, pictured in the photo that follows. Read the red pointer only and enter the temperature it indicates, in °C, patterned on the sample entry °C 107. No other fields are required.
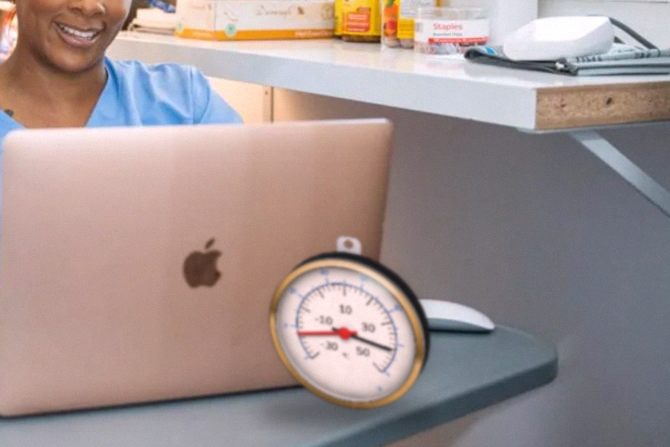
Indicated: °C -20
